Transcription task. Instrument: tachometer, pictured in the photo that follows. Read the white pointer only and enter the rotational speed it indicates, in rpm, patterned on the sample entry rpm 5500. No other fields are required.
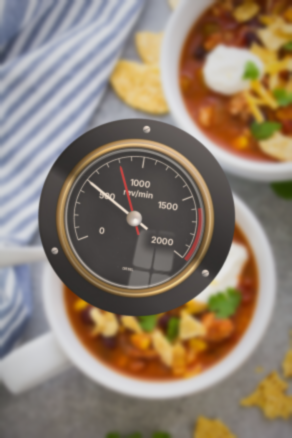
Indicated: rpm 500
